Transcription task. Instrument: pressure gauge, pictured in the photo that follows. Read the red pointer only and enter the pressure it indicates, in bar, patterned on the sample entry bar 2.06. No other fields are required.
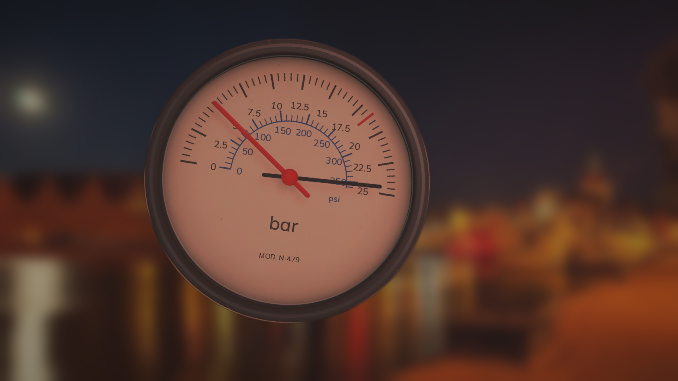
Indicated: bar 5
